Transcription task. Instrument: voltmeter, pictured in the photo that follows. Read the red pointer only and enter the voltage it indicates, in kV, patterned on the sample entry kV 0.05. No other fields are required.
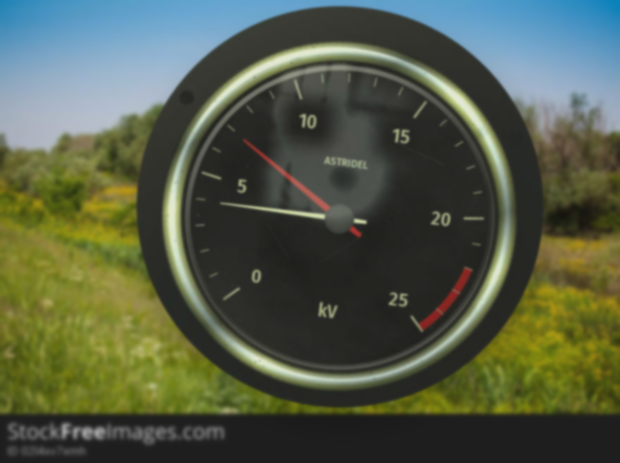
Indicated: kV 7
